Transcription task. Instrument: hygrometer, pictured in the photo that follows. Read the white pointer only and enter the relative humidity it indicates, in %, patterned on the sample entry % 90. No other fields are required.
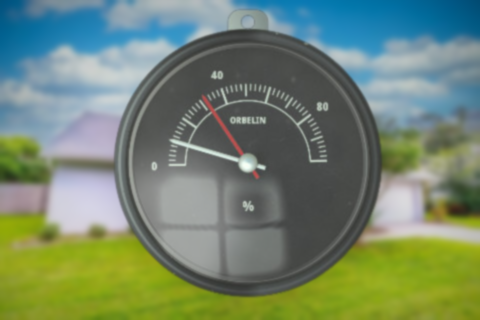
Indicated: % 10
